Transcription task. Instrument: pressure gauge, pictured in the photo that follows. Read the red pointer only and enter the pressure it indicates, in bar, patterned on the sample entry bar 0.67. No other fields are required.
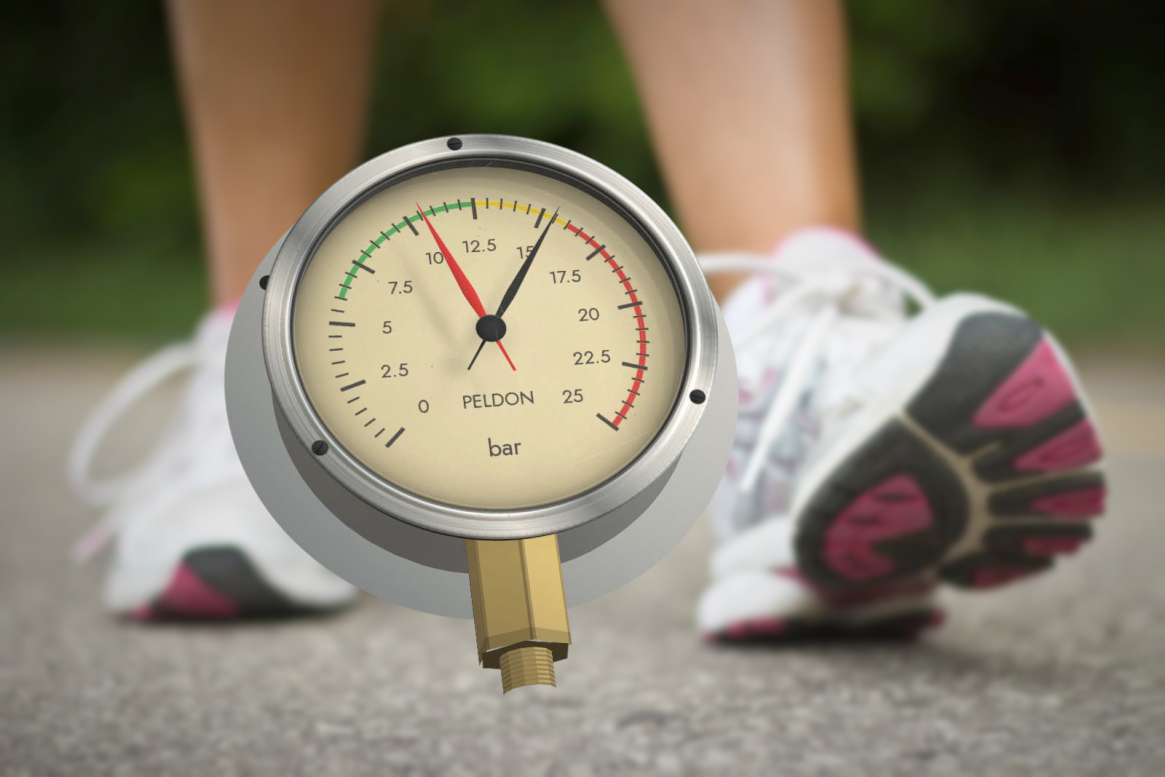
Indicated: bar 10.5
